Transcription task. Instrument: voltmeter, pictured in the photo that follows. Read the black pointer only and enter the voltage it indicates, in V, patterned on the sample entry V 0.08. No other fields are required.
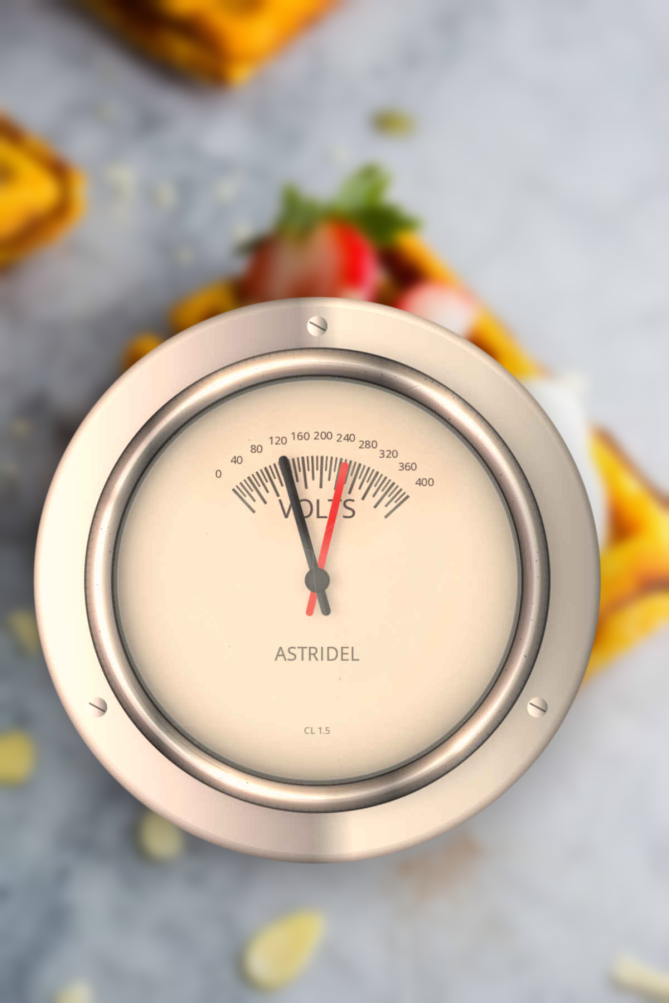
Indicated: V 120
